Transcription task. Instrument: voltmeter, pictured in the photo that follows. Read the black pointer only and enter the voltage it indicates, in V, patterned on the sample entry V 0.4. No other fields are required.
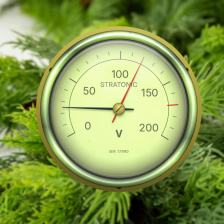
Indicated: V 25
